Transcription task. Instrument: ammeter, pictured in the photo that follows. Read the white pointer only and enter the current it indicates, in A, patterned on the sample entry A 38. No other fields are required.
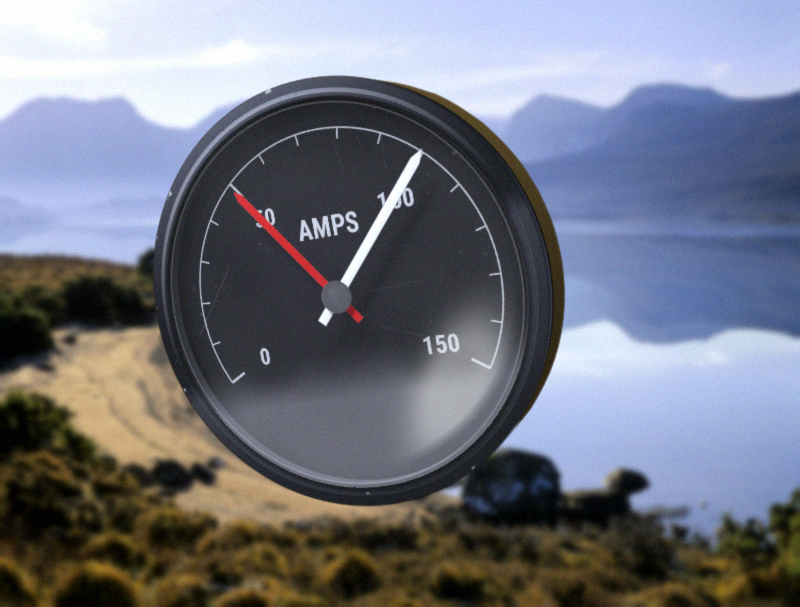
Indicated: A 100
